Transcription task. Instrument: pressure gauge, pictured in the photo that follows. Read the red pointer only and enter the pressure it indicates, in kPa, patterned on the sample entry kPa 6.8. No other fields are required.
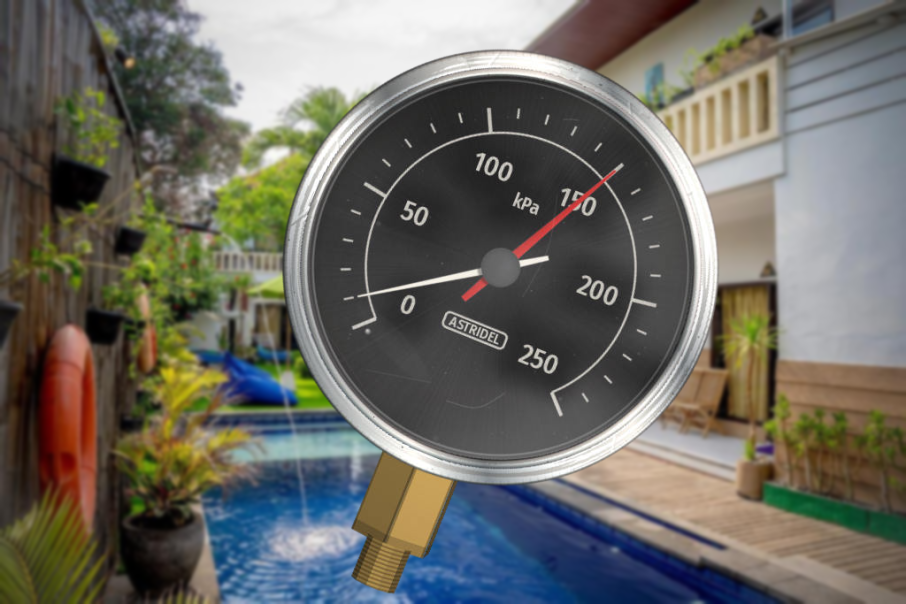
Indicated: kPa 150
